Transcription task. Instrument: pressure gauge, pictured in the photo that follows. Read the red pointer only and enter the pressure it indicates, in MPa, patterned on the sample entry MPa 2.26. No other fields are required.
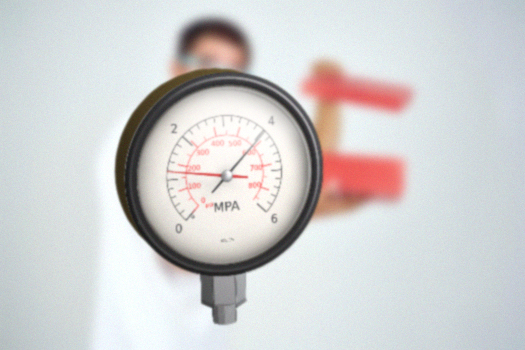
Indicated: MPa 1.2
